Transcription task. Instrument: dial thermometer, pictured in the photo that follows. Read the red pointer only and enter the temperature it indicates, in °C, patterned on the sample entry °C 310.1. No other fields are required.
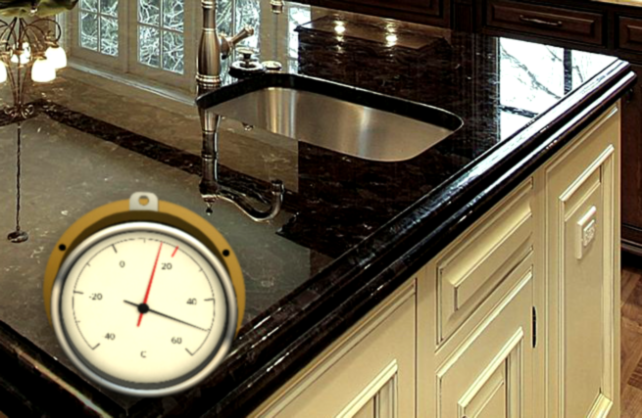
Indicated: °C 15
